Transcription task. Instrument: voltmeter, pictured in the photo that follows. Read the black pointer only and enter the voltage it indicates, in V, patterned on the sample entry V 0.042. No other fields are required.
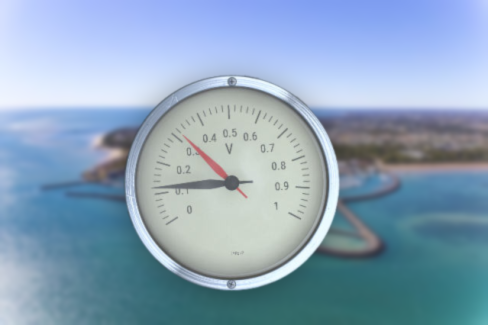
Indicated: V 0.12
